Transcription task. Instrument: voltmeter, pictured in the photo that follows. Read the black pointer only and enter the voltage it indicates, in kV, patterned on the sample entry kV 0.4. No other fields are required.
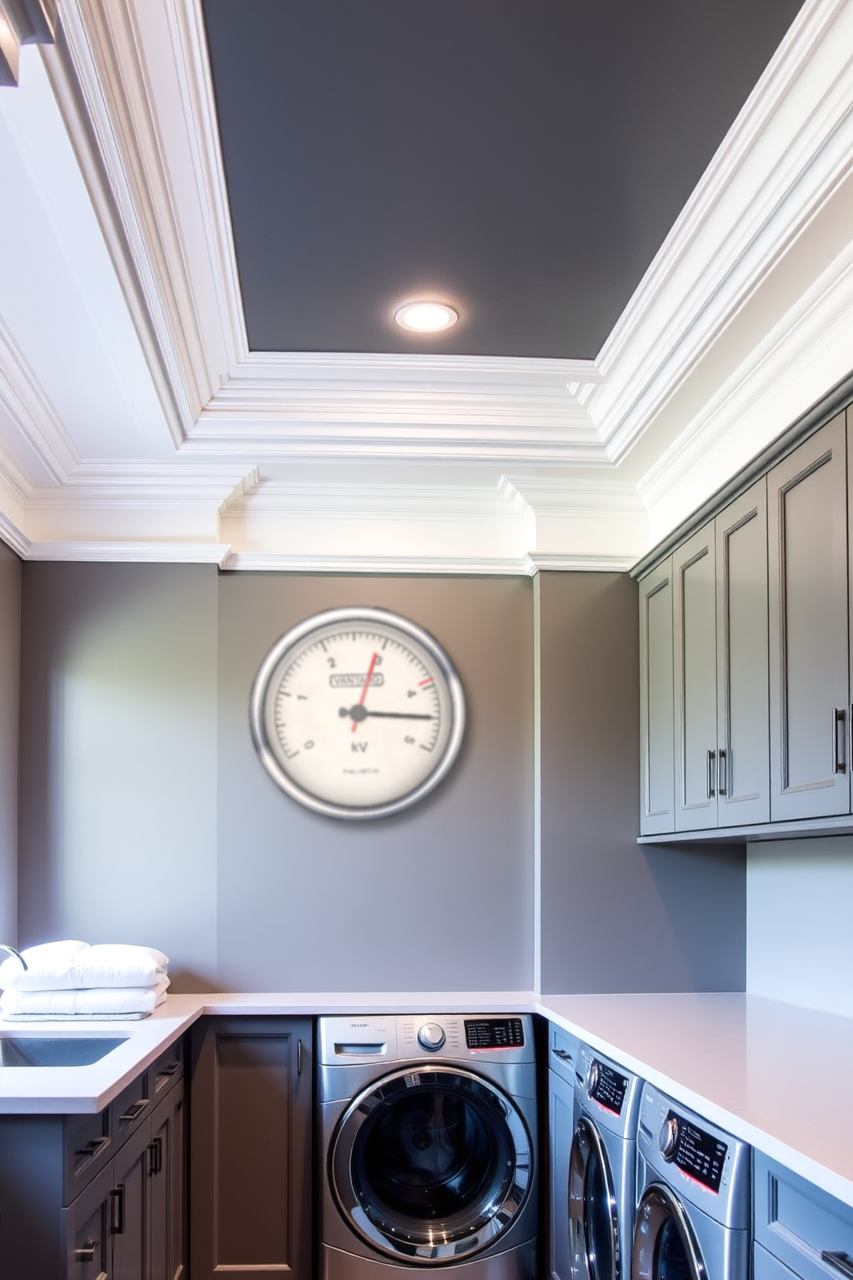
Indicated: kV 4.5
